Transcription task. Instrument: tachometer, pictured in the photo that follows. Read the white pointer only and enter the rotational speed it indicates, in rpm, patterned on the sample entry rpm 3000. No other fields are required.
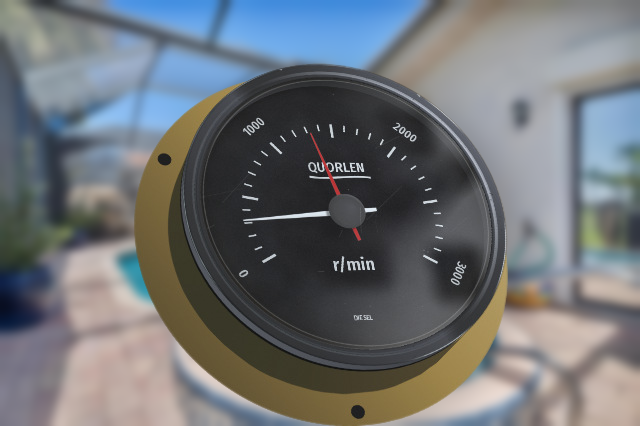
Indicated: rpm 300
